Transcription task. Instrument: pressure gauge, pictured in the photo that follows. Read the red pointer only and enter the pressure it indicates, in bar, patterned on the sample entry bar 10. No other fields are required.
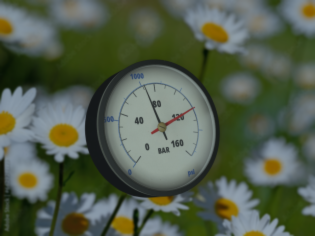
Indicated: bar 120
